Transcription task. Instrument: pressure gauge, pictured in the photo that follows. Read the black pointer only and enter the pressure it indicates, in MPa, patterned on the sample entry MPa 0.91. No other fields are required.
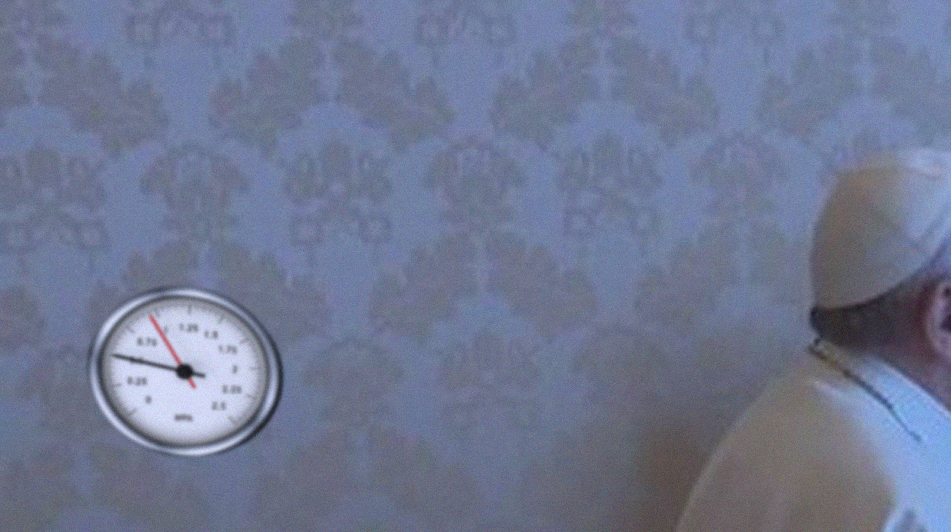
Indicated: MPa 0.5
